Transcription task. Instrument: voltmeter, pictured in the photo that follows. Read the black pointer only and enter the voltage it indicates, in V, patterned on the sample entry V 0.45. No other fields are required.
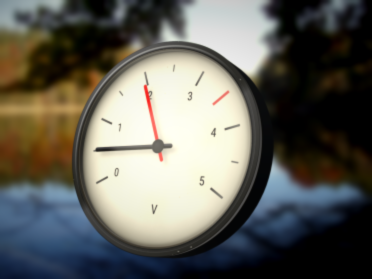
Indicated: V 0.5
